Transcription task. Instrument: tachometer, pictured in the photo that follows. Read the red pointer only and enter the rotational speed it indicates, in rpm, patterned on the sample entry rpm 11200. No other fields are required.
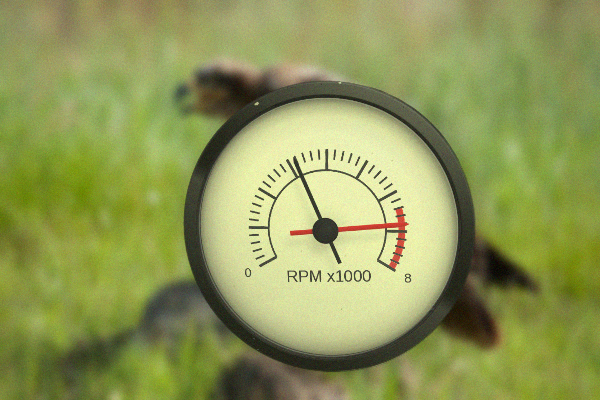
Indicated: rpm 6800
